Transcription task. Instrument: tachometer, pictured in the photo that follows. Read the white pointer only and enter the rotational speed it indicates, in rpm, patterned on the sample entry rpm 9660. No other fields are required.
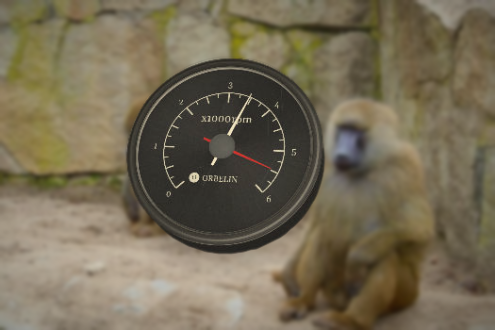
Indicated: rpm 3500
